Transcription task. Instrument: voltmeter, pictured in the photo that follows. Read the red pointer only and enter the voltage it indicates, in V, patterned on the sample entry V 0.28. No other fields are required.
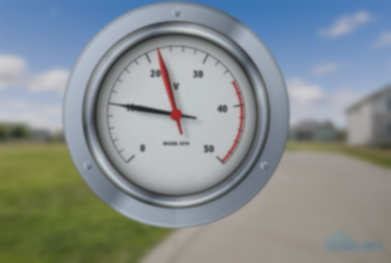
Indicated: V 22
